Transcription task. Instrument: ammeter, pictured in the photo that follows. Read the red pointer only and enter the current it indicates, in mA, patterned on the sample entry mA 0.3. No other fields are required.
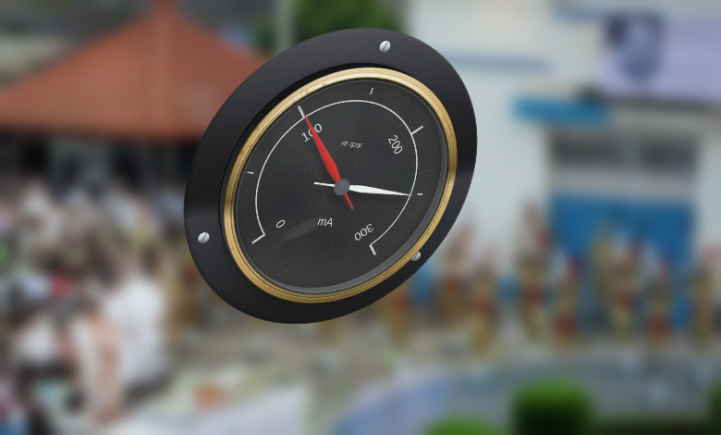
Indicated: mA 100
